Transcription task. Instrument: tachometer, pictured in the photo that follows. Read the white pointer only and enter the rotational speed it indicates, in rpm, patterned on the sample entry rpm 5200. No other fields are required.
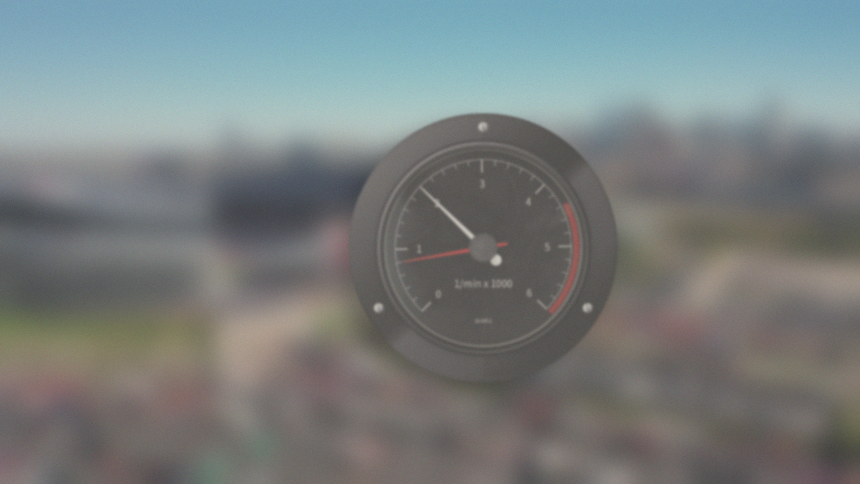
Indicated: rpm 2000
